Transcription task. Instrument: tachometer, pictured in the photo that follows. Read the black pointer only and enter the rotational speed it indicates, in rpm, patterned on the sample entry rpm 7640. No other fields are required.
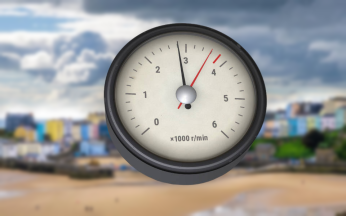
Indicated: rpm 2800
